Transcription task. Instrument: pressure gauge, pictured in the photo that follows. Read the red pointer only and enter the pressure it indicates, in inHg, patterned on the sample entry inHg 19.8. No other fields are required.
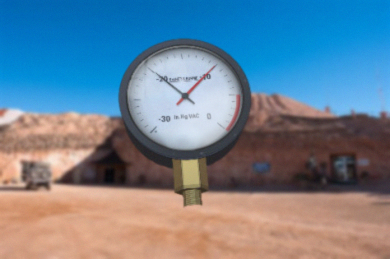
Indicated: inHg -10
